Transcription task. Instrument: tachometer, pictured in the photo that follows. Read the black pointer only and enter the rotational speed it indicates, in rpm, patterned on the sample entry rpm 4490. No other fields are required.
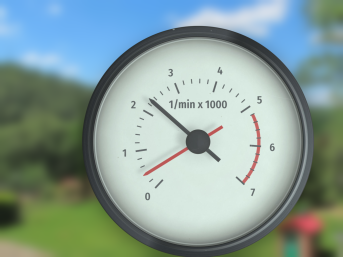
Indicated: rpm 2300
